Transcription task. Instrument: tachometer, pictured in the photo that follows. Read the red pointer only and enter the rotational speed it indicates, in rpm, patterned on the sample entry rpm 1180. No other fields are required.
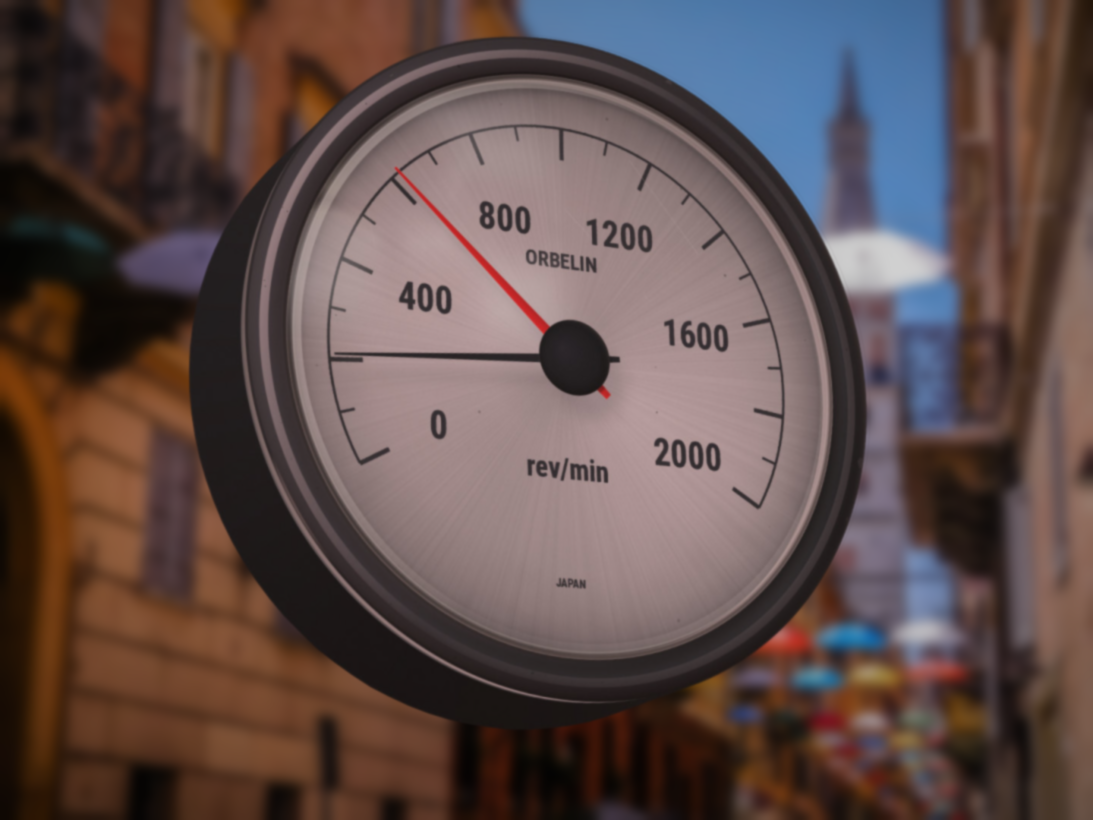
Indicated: rpm 600
